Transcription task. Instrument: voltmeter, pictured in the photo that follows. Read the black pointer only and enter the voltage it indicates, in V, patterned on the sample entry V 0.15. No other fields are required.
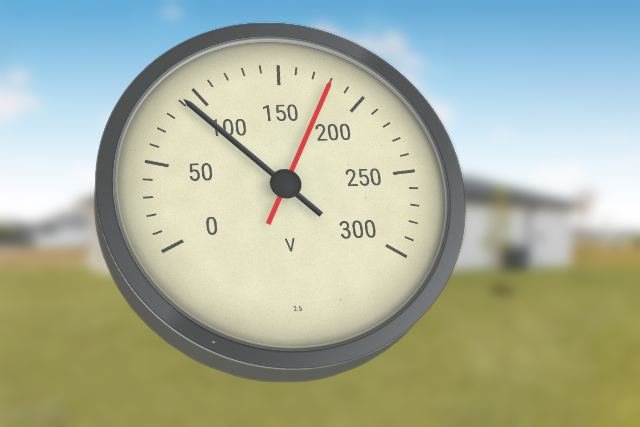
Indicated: V 90
